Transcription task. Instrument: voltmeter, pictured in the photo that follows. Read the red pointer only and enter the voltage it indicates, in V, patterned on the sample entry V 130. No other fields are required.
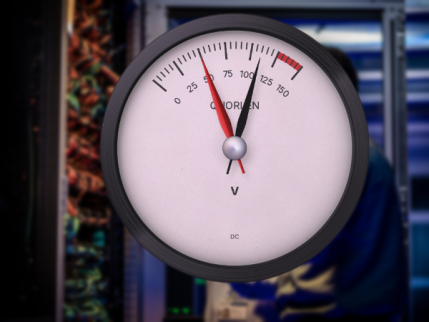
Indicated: V 50
